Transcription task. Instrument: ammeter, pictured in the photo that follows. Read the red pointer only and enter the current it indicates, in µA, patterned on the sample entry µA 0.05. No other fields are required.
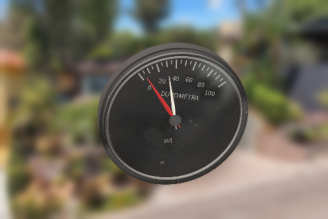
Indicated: µA 5
